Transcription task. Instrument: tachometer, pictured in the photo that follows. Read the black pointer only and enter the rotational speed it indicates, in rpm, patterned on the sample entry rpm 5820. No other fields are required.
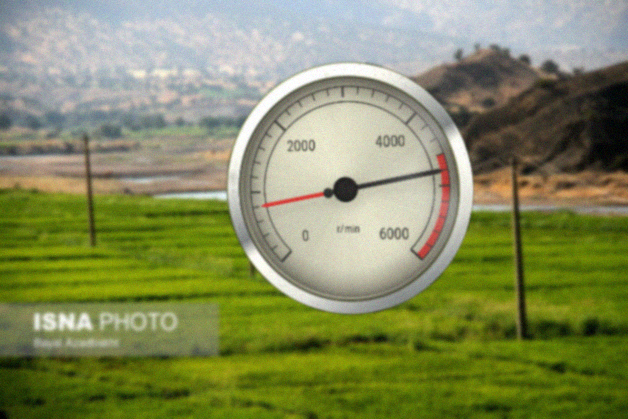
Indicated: rpm 4800
